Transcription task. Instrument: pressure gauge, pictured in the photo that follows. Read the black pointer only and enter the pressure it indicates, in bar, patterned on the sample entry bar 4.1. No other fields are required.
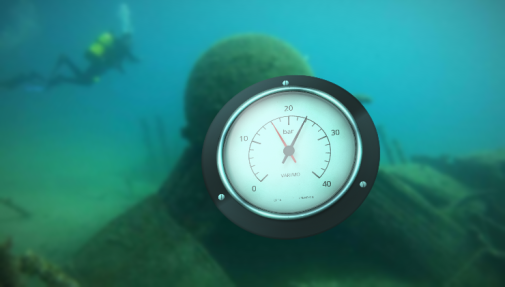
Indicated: bar 24
